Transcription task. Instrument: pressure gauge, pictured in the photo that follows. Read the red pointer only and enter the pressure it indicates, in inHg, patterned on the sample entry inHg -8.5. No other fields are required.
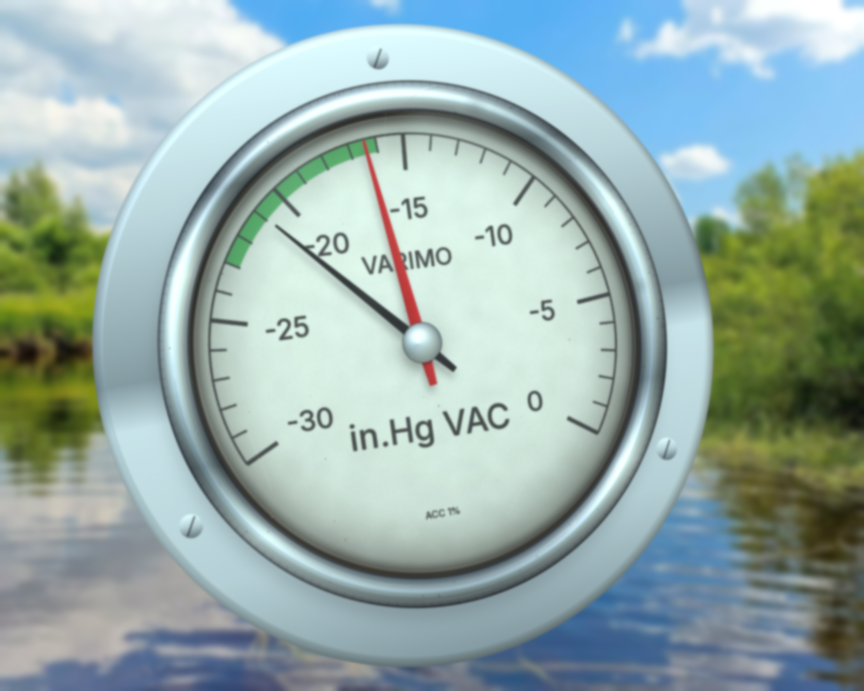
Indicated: inHg -16.5
